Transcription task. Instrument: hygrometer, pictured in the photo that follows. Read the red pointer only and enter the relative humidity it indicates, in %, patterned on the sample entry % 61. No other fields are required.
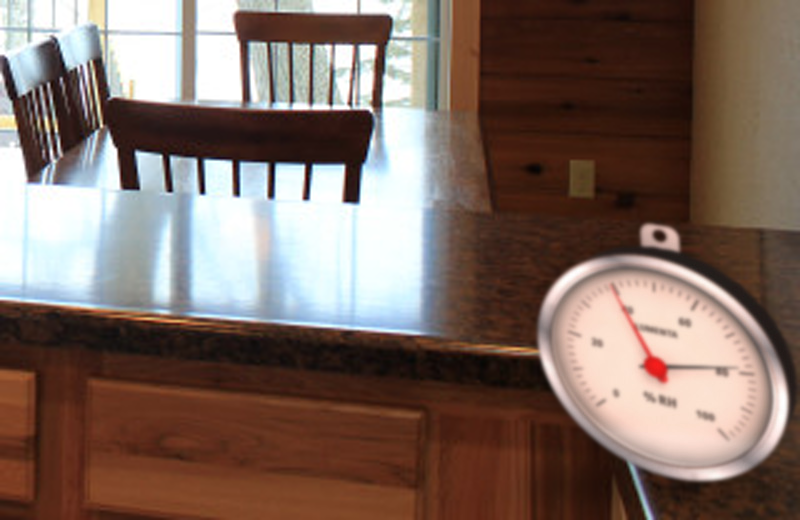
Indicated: % 40
